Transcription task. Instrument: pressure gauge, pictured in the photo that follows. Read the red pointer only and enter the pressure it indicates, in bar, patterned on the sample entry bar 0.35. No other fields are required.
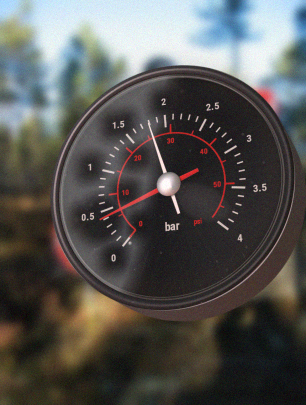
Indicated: bar 0.4
